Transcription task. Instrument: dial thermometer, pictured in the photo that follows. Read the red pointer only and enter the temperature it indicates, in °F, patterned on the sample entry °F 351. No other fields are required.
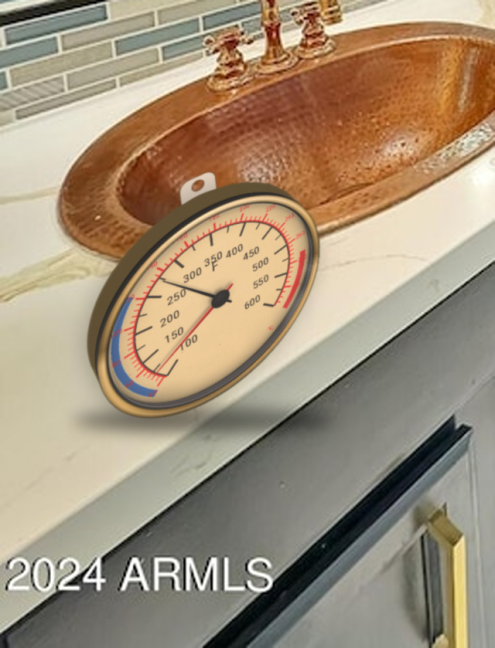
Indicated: °F 125
